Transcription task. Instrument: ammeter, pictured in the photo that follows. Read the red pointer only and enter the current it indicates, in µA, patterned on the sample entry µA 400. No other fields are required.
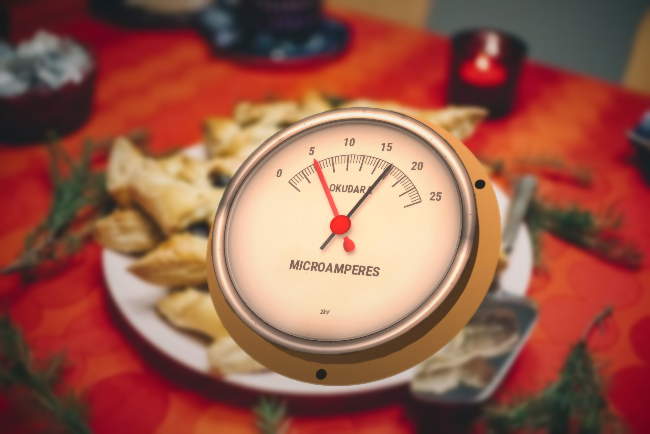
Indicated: µA 5
